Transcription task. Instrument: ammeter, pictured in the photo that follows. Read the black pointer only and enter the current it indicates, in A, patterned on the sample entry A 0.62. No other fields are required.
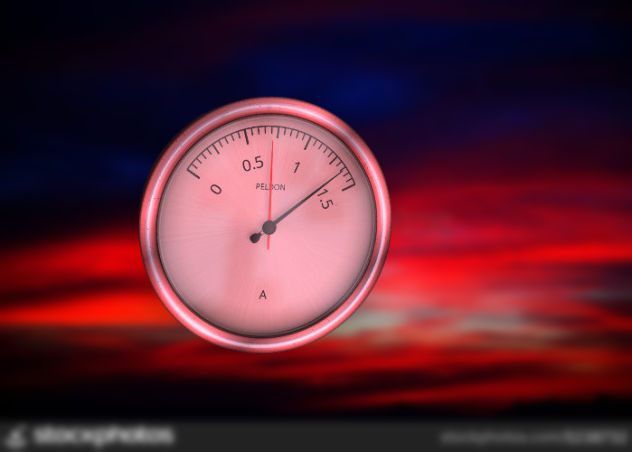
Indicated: A 1.35
